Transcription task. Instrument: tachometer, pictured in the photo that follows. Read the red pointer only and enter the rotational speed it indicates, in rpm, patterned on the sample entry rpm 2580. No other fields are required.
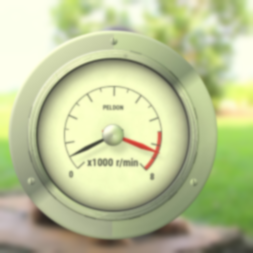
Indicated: rpm 7250
